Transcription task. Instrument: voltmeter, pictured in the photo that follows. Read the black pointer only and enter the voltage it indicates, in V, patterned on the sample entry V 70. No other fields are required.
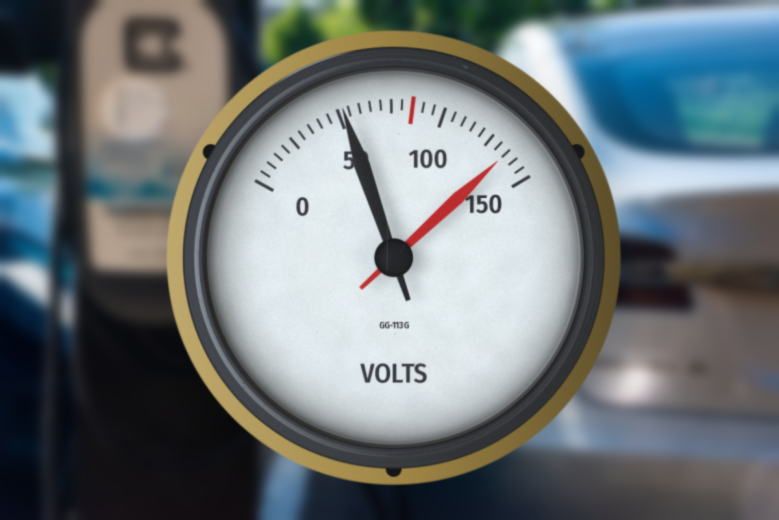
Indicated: V 52.5
